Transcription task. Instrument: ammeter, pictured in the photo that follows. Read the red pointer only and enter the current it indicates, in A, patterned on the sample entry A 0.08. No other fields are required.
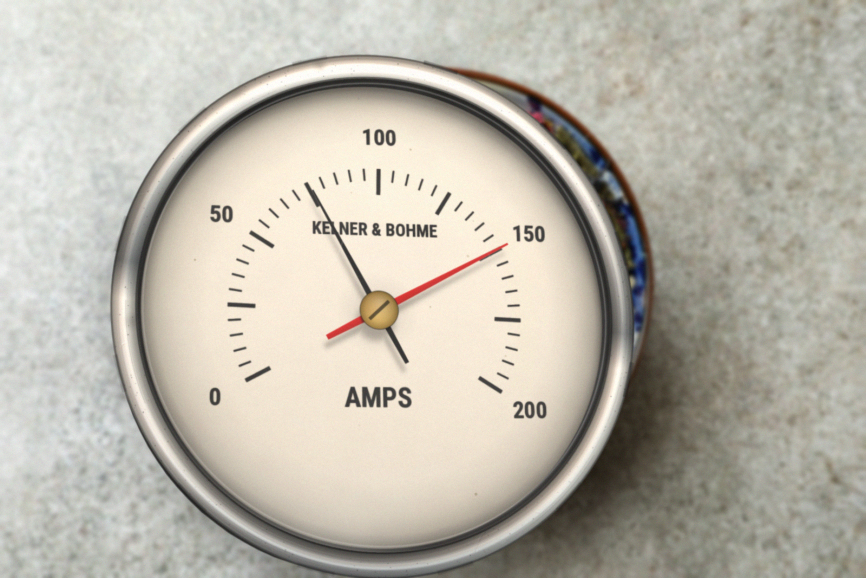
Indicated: A 150
